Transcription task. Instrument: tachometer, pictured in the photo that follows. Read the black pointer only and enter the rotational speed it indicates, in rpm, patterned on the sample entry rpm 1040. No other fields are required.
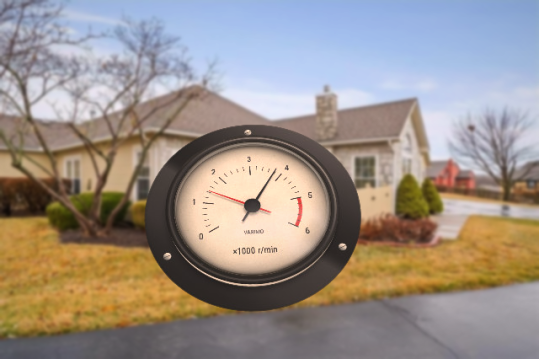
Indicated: rpm 3800
